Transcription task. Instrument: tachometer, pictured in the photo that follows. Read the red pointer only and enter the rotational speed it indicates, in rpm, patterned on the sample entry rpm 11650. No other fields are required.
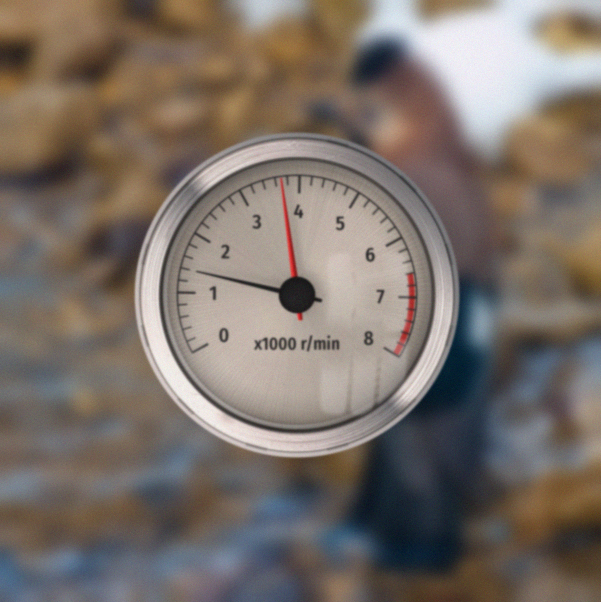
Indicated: rpm 3700
